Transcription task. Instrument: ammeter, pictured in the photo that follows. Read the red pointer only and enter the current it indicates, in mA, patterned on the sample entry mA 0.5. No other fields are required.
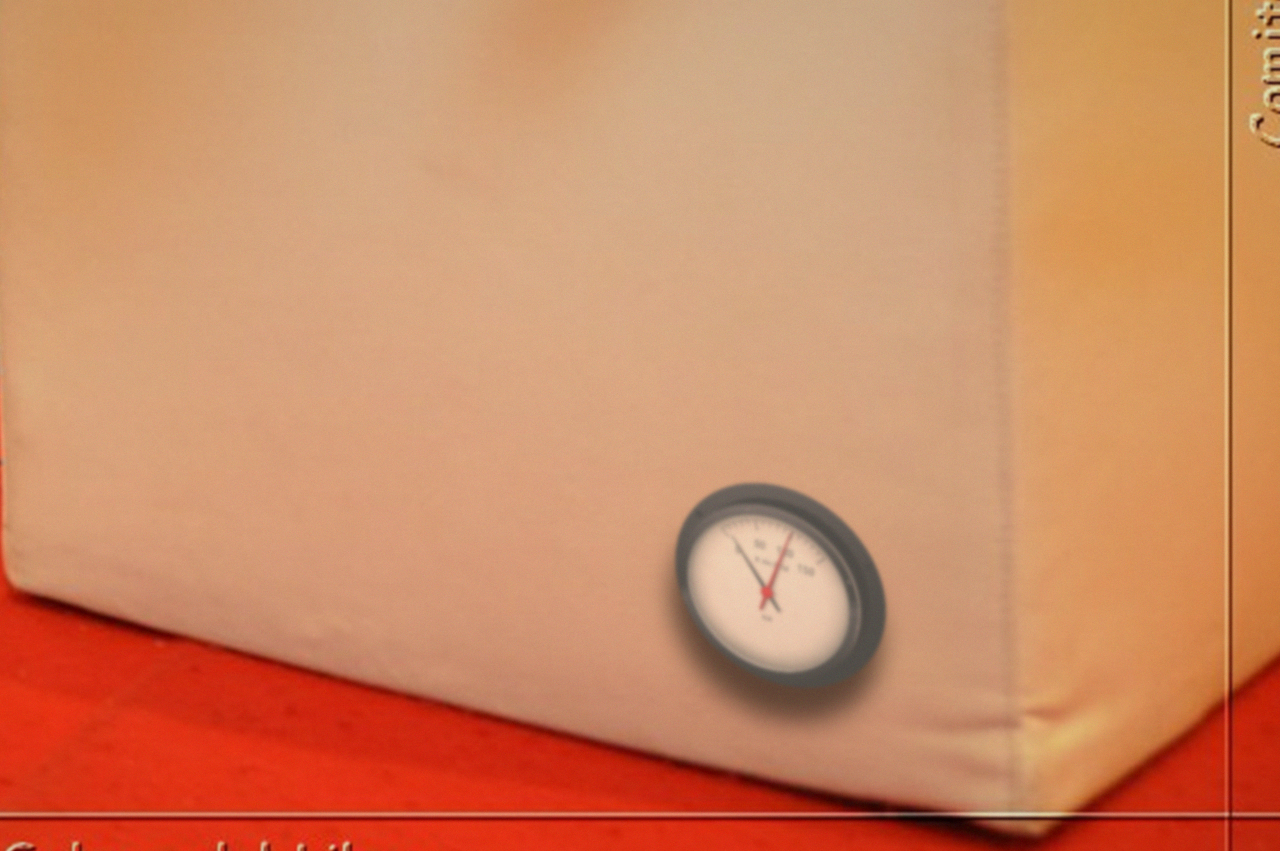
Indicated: mA 100
